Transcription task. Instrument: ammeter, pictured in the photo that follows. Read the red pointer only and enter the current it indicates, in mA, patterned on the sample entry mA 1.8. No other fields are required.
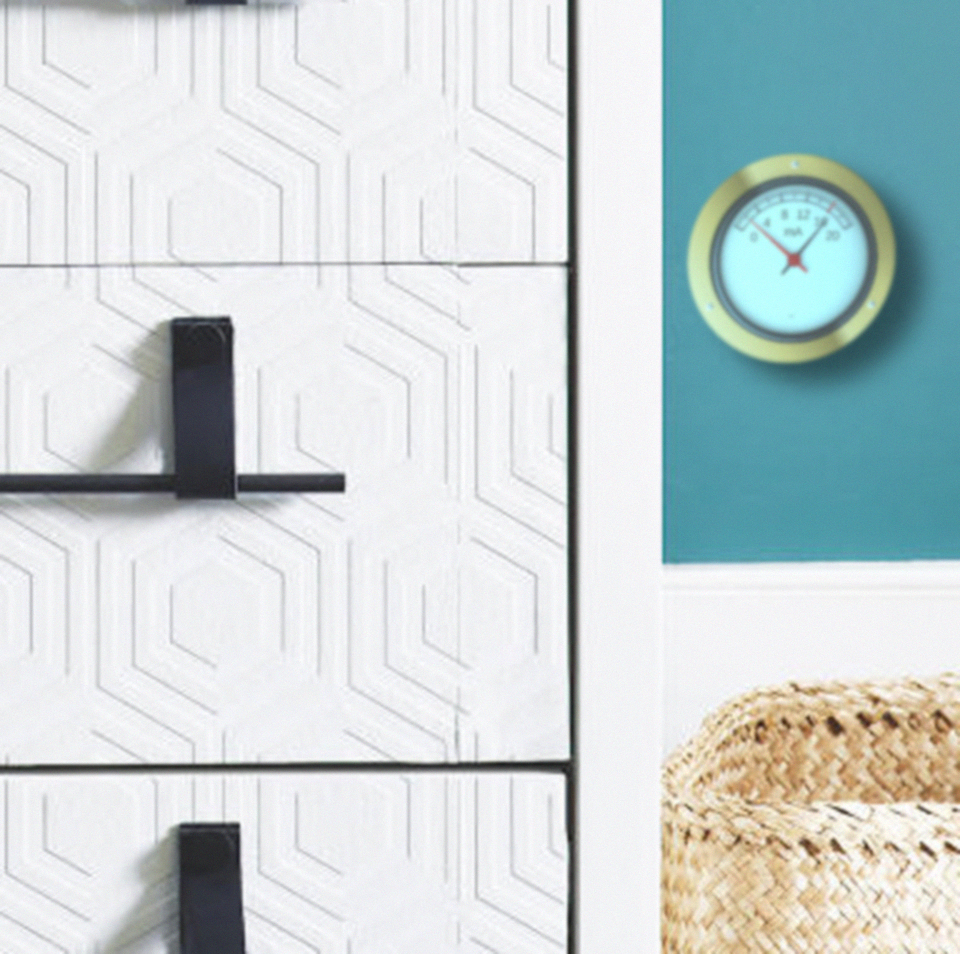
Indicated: mA 2
